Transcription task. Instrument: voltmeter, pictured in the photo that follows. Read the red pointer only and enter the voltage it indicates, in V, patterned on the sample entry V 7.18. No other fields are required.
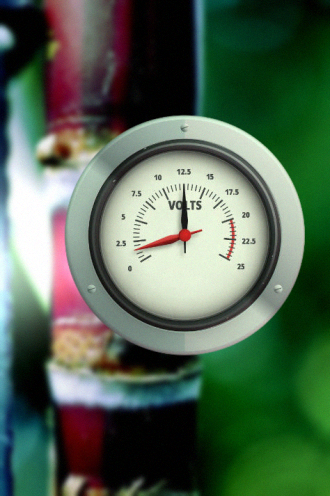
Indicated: V 1.5
